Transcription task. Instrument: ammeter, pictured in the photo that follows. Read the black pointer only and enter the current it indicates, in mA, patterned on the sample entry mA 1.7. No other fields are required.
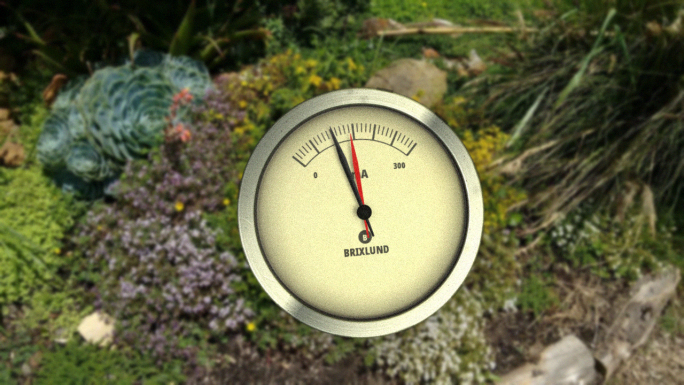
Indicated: mA 100
